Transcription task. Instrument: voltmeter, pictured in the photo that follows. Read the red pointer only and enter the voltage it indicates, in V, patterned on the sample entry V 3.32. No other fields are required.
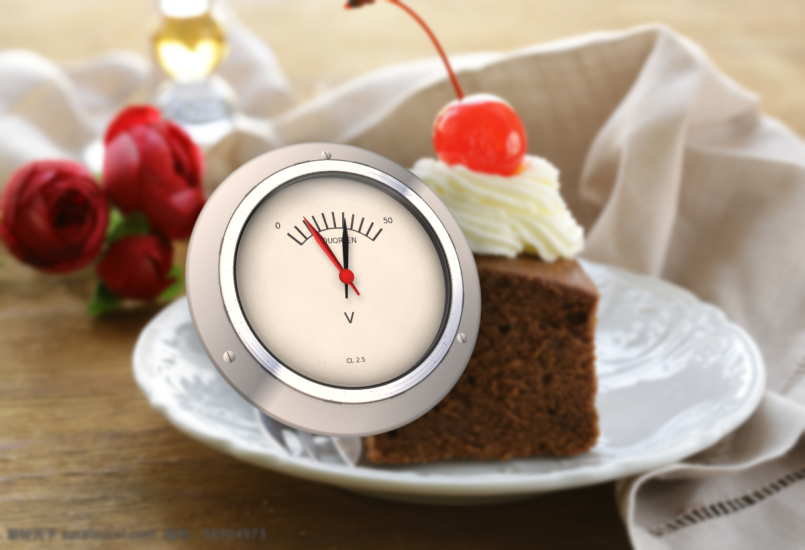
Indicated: V 10
